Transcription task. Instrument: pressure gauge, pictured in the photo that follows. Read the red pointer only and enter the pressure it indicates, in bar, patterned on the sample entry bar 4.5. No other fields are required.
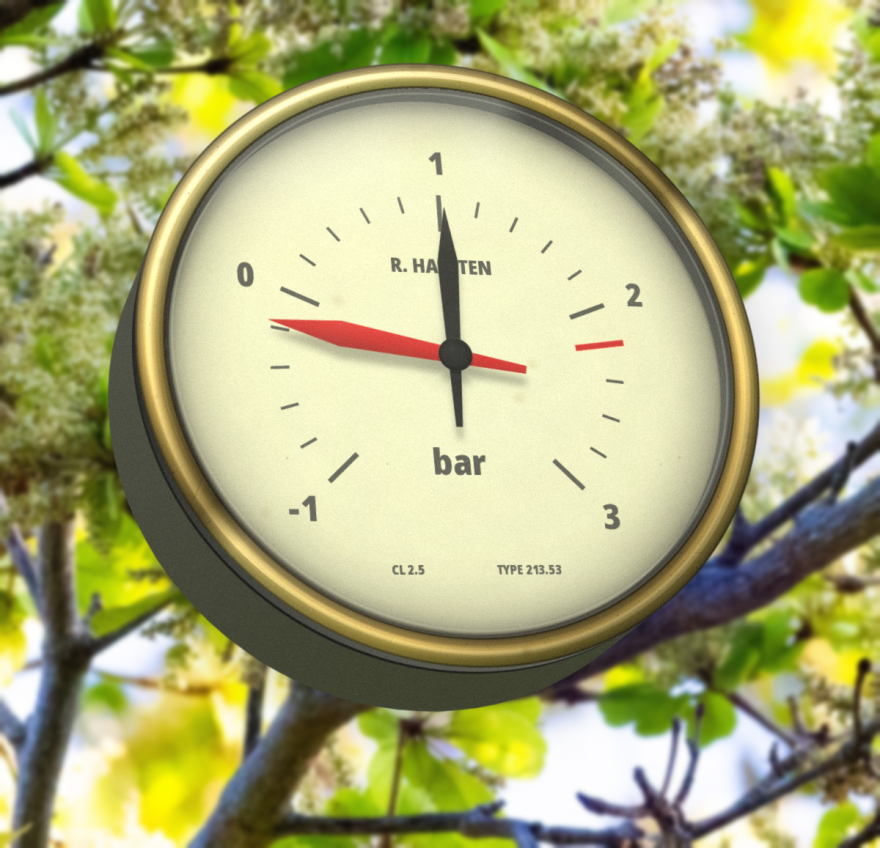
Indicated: bar -0.2
